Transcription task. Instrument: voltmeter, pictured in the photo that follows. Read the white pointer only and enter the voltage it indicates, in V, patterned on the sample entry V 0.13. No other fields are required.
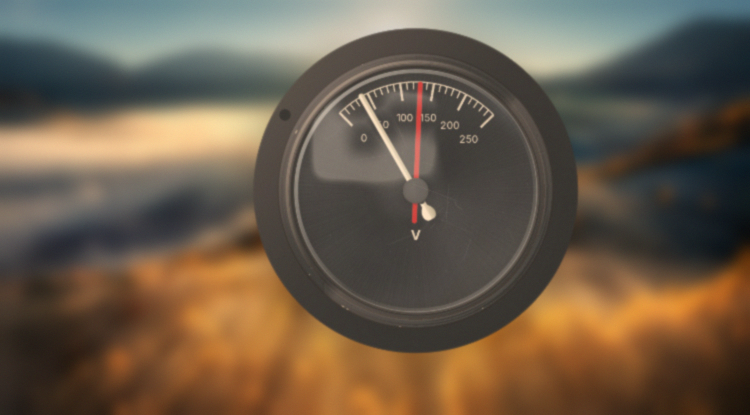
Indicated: V 40
